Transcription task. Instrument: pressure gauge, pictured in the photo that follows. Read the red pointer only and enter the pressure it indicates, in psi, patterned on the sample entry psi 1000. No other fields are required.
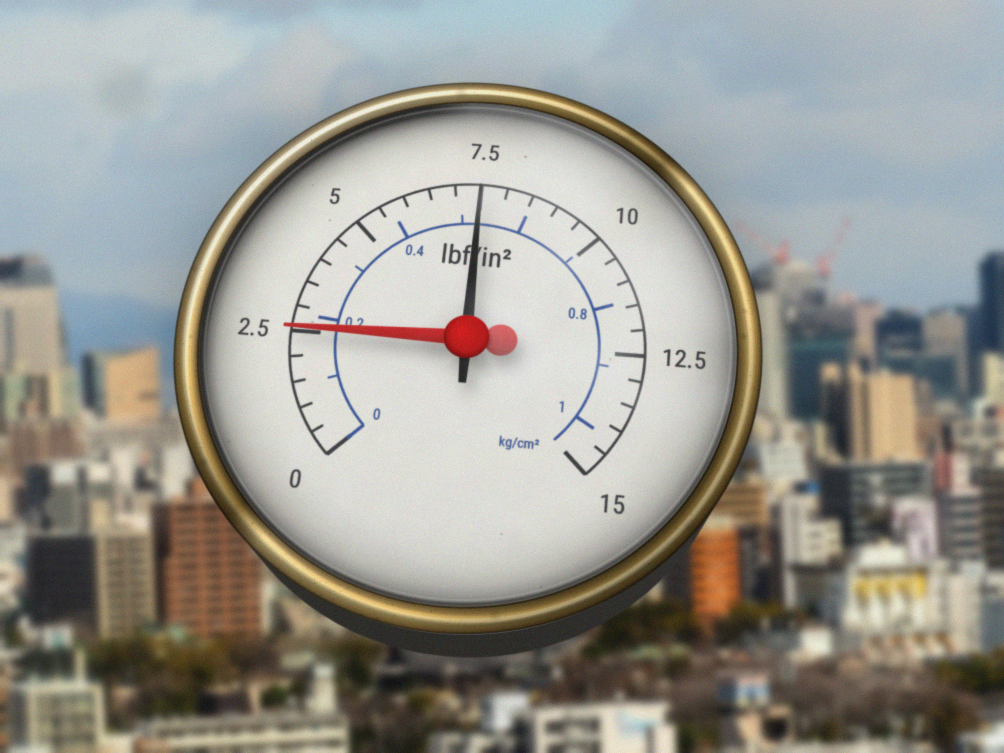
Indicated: psi 2.5
